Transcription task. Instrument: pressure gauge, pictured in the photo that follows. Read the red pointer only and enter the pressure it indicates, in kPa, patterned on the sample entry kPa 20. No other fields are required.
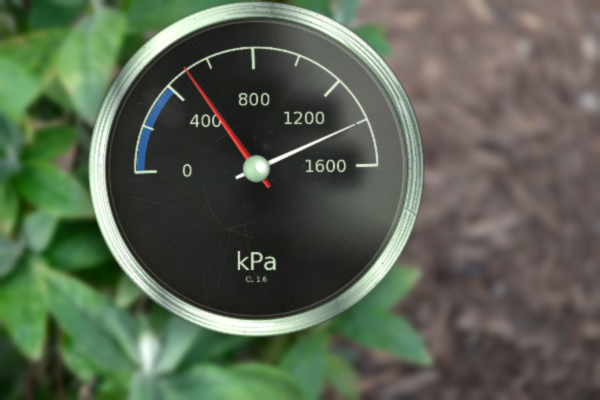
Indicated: kPa 500
